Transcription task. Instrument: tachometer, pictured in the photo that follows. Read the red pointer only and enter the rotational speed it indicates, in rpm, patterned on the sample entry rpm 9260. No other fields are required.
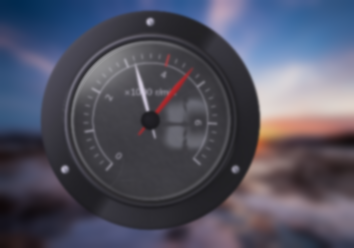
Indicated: rpm 4600
